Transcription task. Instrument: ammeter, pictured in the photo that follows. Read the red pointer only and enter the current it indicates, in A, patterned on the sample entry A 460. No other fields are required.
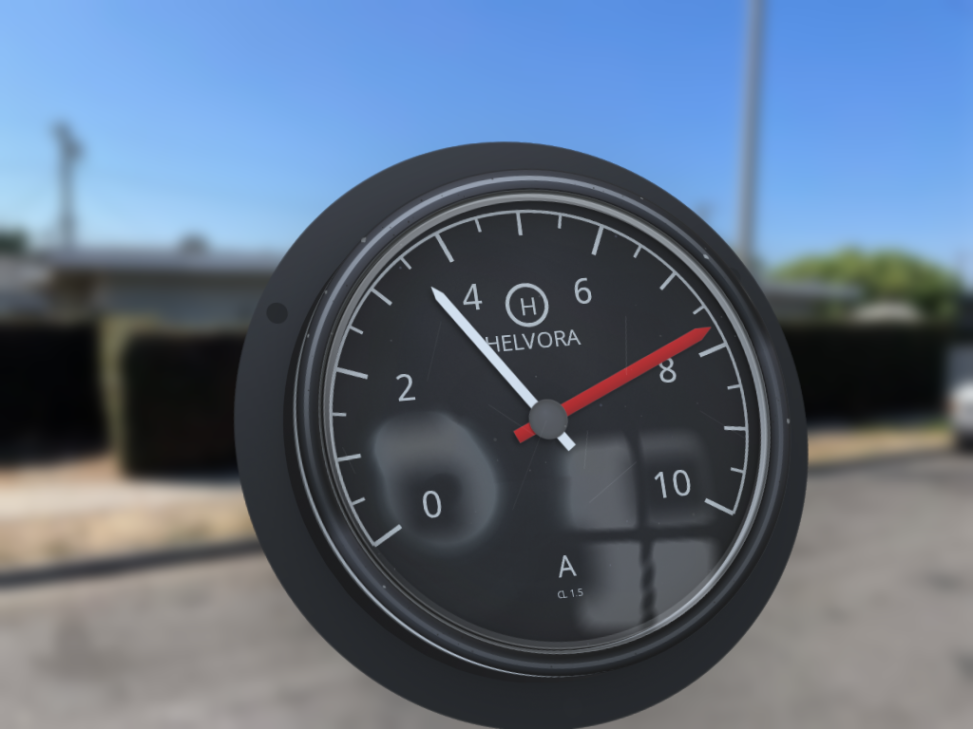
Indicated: A 7.75
